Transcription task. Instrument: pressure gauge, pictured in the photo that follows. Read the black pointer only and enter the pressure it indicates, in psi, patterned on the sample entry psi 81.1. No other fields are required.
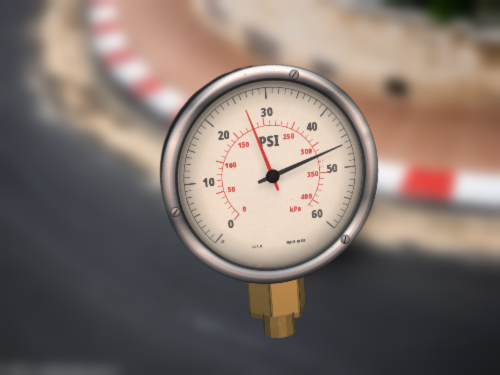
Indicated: psi 46
